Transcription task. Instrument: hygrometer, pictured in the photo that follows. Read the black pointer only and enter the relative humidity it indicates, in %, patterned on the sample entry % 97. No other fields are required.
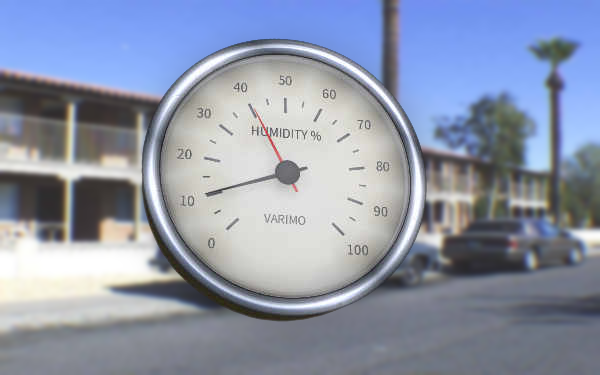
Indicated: % 10
